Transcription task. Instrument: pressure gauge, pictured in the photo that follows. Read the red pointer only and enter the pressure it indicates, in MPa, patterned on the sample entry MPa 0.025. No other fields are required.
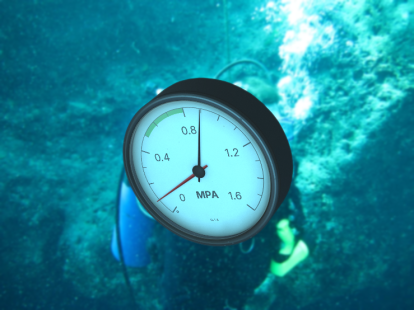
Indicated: MPa 0.1
